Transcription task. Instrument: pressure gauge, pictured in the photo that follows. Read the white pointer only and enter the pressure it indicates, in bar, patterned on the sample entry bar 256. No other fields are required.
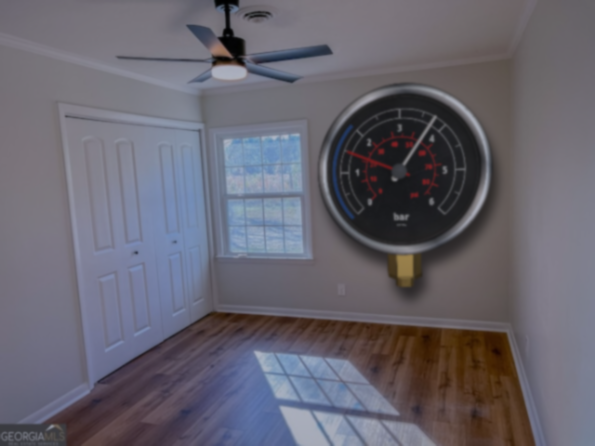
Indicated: bar 3.75
